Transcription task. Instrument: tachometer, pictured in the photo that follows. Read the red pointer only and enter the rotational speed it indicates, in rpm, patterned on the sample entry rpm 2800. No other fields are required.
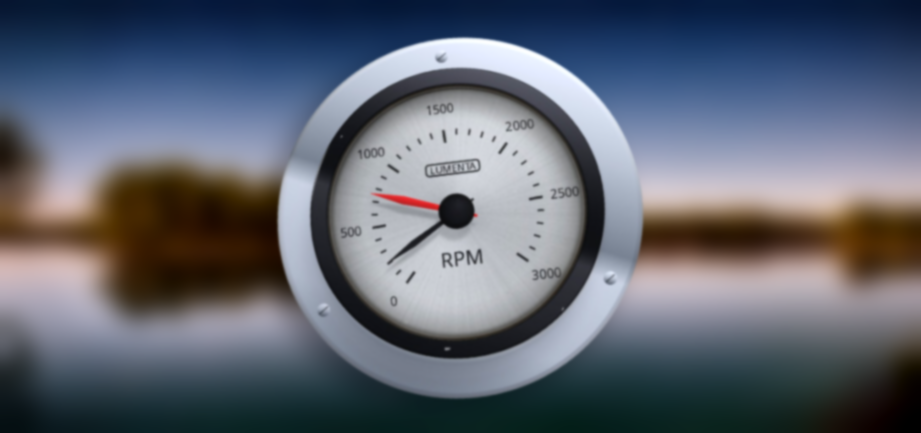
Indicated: rpm 750
